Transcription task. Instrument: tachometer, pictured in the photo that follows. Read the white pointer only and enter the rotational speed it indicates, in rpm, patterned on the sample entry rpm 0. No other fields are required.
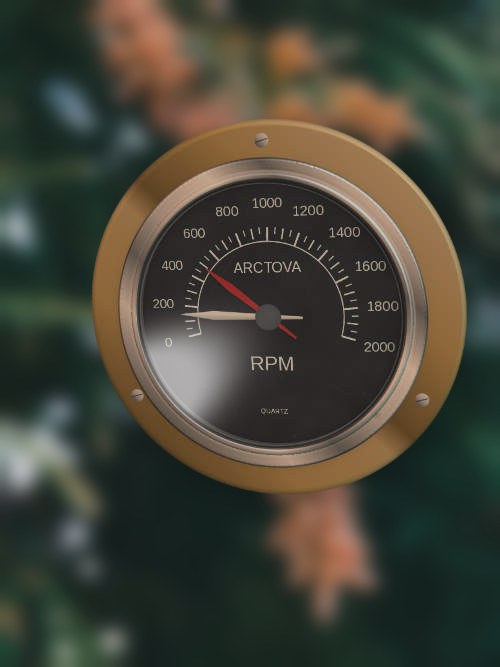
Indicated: rpm 150
